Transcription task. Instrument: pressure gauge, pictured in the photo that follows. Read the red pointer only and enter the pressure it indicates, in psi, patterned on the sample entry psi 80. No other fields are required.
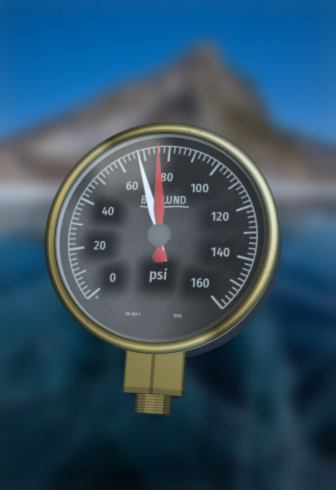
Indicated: psi 76
